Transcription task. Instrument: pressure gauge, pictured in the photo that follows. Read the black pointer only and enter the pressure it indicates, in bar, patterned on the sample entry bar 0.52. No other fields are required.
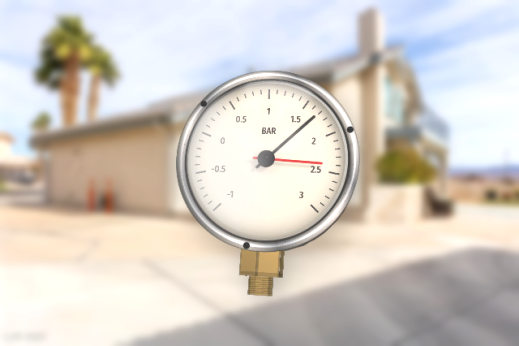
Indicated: bar 1.7
